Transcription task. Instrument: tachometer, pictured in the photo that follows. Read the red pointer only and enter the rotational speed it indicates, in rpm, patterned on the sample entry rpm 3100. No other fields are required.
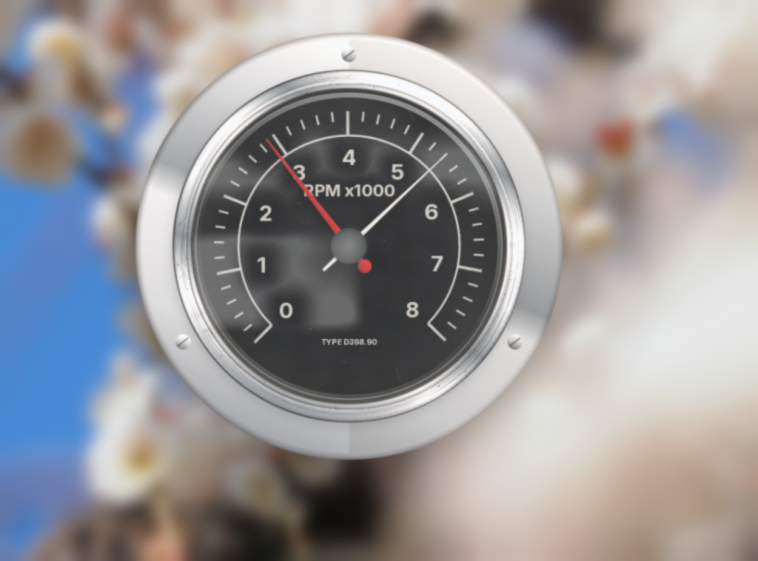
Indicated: rpm 2900
